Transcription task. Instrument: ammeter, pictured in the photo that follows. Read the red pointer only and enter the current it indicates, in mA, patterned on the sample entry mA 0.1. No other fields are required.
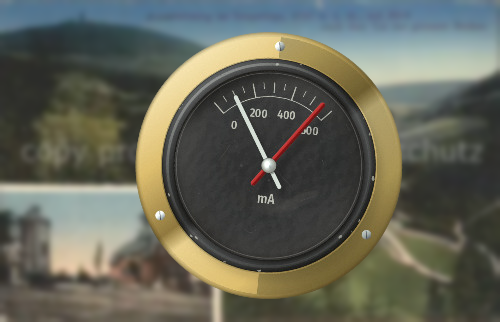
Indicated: mA 550
